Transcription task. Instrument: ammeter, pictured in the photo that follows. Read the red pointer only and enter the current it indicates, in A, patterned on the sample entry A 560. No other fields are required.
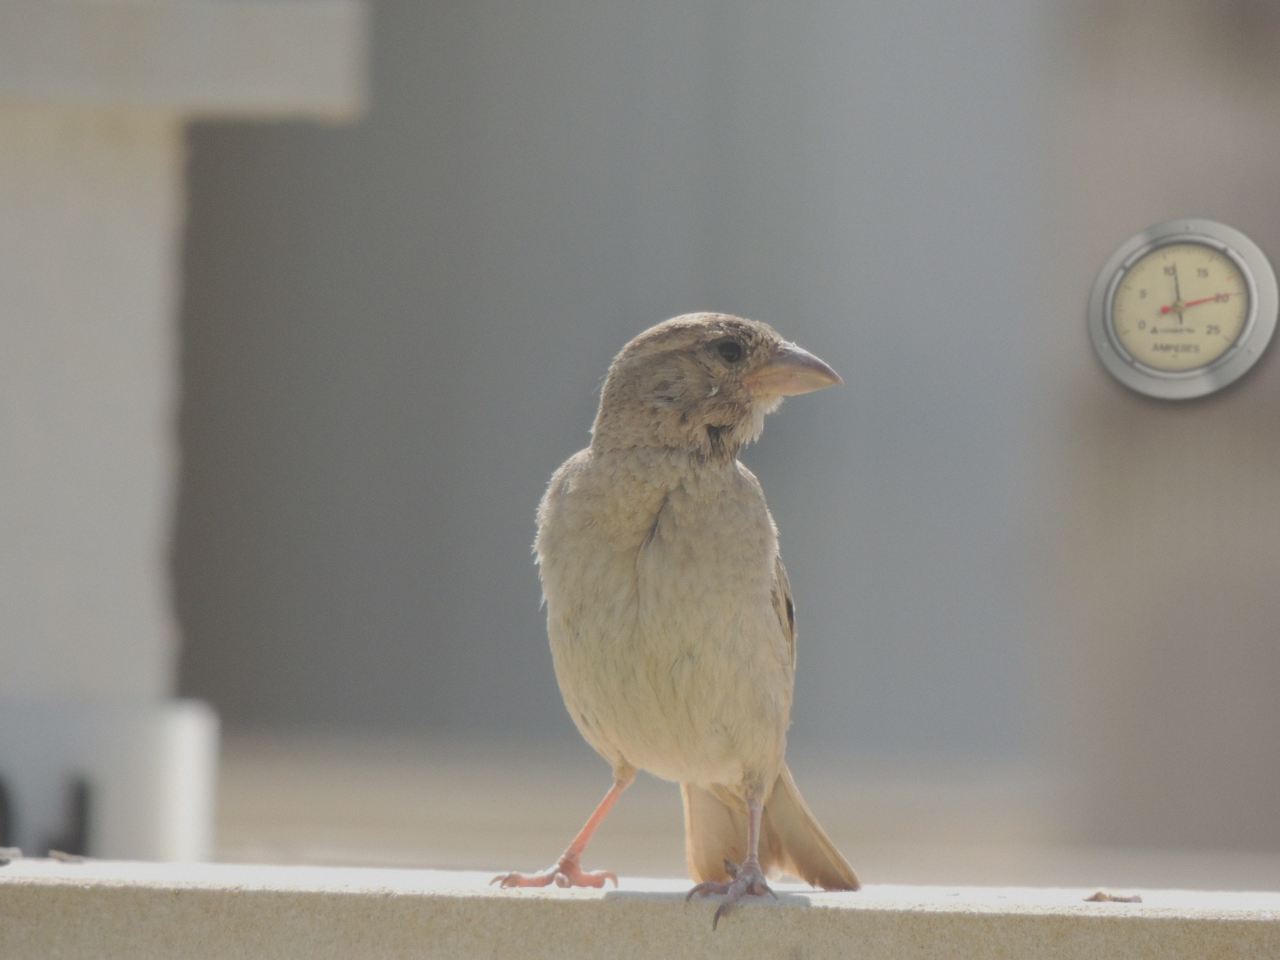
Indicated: A 20
